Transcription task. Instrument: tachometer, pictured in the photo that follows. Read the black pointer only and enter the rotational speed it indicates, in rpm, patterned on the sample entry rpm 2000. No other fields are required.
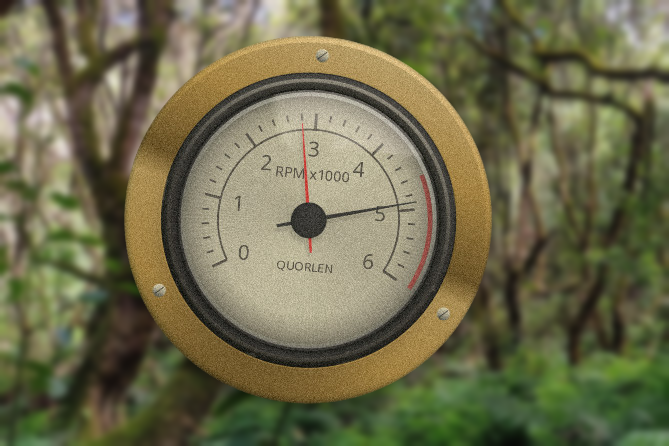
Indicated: rpm 4900
